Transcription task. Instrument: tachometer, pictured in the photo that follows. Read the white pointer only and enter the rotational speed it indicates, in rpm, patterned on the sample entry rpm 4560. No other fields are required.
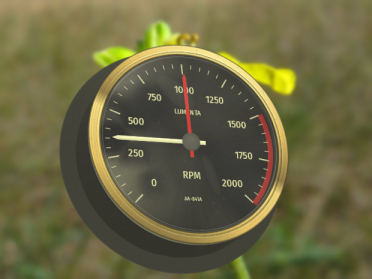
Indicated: rpm 350
